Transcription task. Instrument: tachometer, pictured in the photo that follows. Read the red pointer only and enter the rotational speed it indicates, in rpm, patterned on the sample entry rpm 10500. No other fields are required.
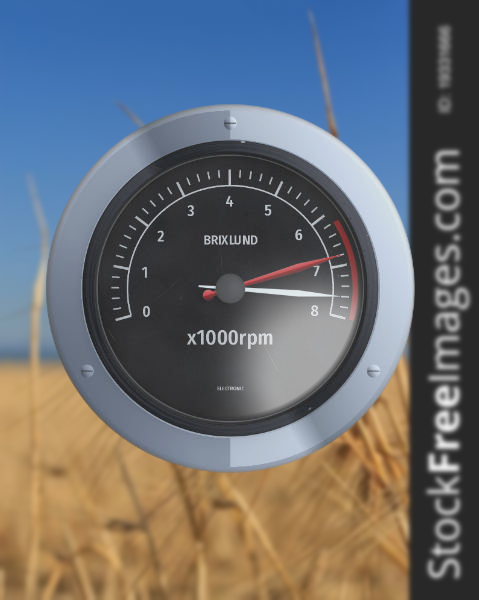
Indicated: rpm 6800
